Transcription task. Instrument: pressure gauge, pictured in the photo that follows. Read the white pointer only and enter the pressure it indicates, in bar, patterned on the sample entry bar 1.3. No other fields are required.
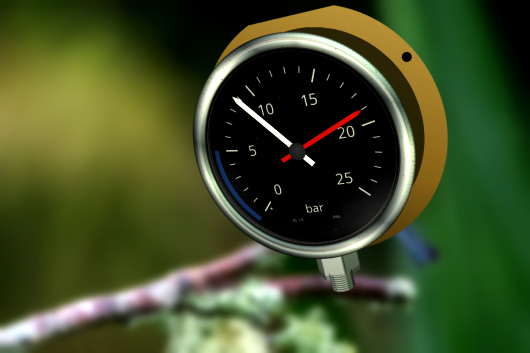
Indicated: bar 9
